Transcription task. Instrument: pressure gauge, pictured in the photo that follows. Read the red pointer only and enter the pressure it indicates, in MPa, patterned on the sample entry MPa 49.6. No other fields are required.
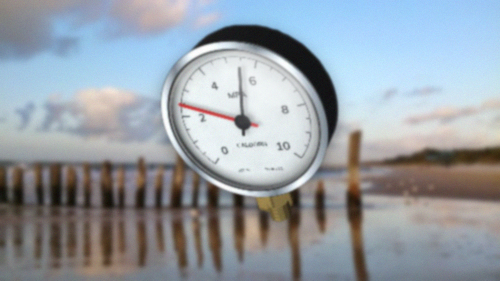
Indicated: MPa 2.5
